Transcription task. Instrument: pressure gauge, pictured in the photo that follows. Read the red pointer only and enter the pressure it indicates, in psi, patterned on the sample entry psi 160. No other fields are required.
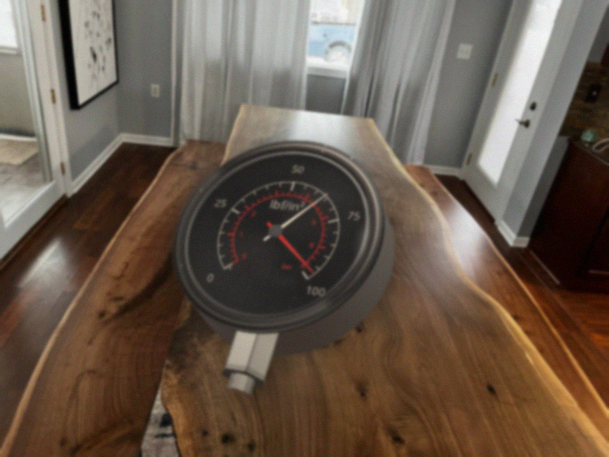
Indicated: psi 97.5
